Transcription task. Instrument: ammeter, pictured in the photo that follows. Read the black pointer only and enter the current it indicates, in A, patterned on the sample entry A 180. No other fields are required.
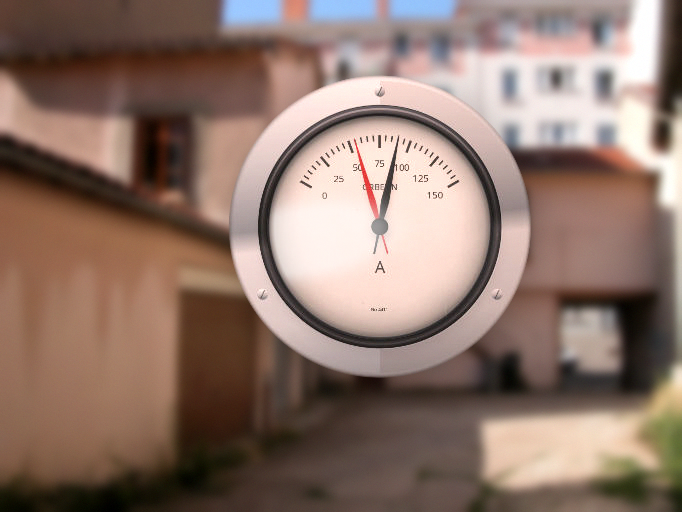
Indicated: A 90
